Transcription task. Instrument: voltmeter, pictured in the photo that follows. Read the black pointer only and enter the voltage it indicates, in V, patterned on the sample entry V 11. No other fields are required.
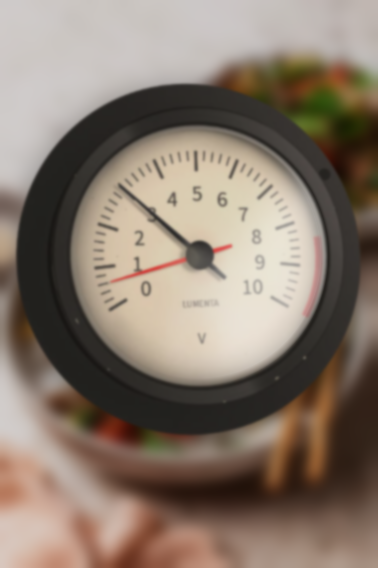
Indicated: V 3
